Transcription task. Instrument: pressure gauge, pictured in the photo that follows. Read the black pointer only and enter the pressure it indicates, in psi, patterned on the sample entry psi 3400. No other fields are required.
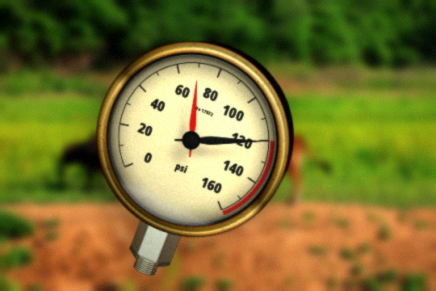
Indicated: psi 120
